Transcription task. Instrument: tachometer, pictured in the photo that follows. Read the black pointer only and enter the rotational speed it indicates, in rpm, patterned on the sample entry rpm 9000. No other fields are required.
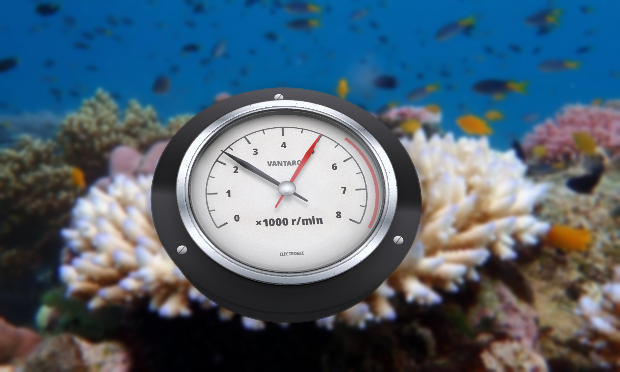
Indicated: rpm 2250
